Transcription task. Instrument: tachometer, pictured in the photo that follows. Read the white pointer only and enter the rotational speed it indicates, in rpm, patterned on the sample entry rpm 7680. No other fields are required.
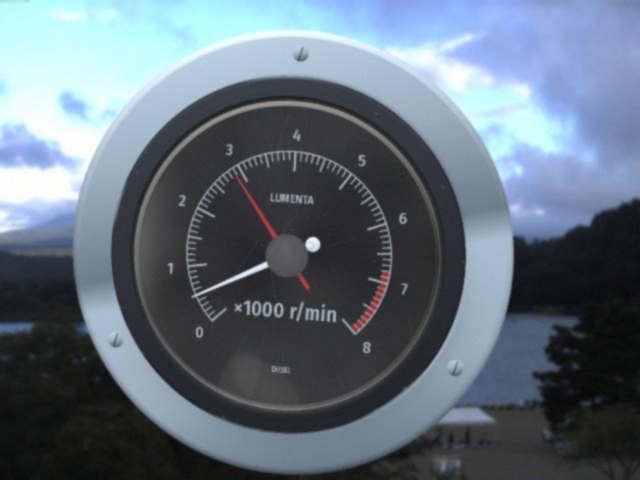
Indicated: rpm 500
